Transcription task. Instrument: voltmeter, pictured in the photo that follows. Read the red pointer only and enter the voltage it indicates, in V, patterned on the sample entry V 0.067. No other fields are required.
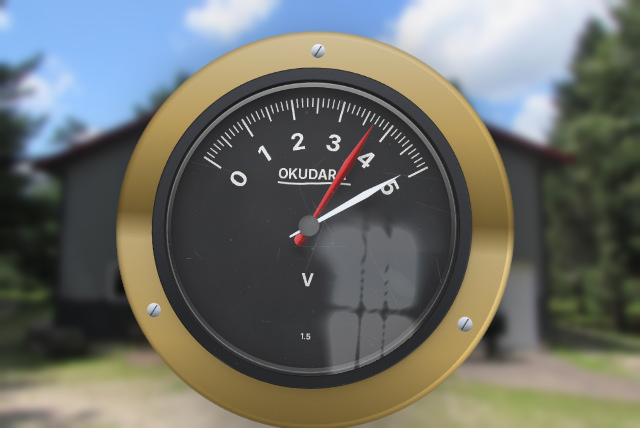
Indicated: V 3.7
